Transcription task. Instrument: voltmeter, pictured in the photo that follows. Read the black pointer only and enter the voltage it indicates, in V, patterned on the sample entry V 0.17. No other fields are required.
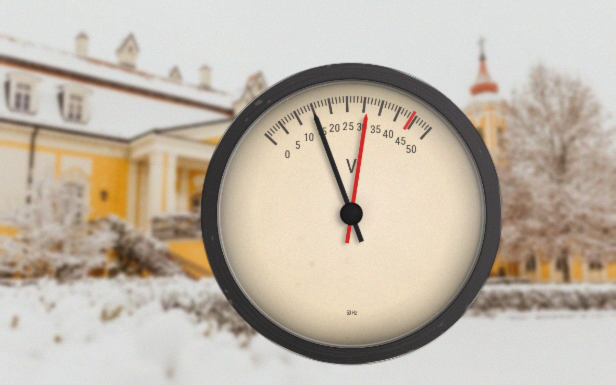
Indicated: V 15
